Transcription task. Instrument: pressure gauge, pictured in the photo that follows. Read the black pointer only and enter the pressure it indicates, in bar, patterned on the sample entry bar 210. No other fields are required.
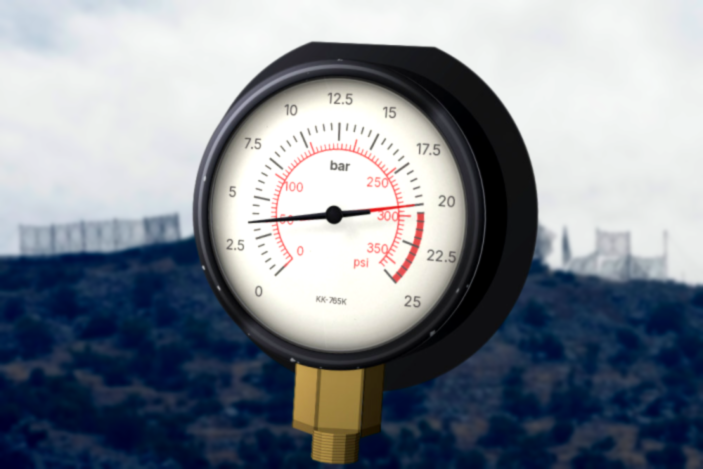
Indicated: bar 3.5
